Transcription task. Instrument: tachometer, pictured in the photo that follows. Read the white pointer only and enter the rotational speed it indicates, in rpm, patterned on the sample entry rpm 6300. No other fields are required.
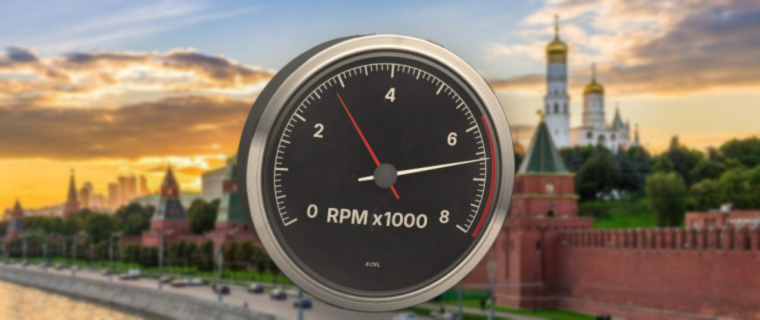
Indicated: rpm 6600
